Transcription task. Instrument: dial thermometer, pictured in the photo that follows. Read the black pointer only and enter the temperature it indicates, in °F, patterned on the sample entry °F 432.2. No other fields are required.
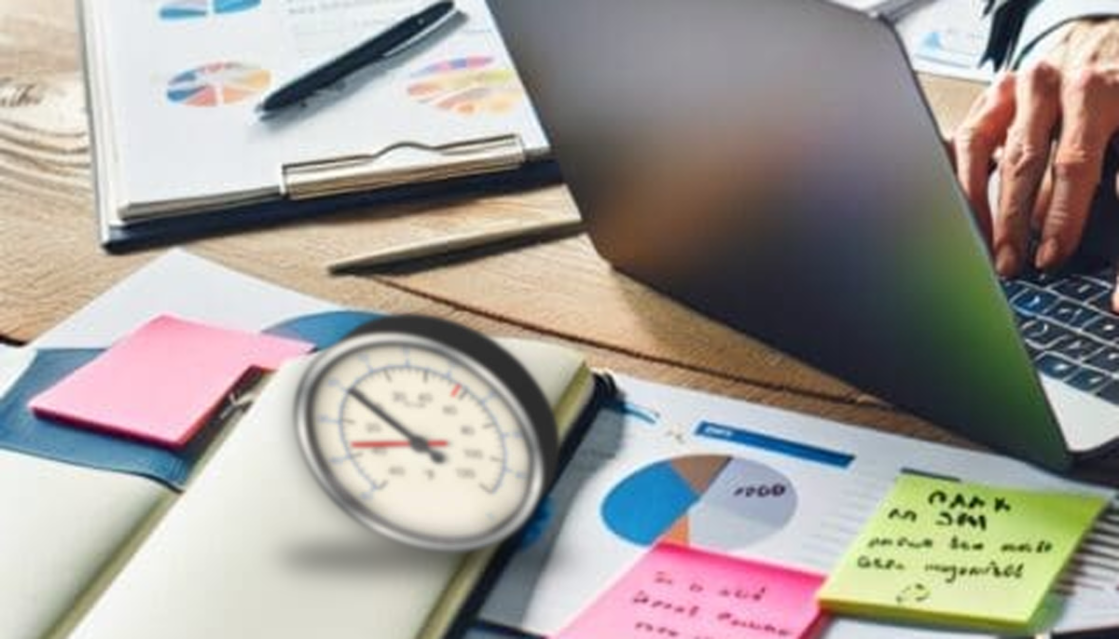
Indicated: °F 0
